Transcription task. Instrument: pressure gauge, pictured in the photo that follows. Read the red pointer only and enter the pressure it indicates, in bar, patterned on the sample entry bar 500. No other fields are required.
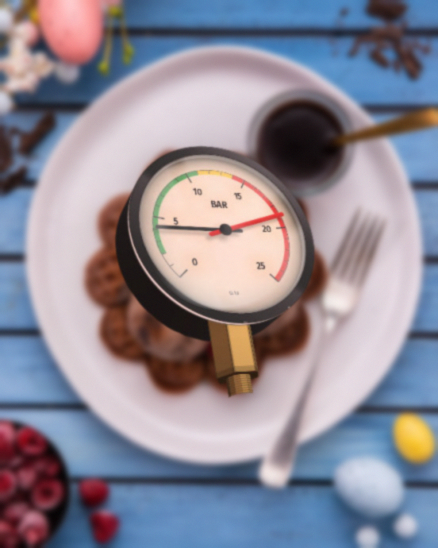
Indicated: bar 19
